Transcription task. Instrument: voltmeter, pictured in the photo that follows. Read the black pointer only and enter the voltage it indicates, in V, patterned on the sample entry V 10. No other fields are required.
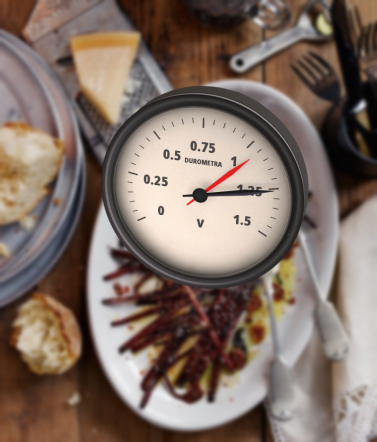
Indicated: V 1.25
